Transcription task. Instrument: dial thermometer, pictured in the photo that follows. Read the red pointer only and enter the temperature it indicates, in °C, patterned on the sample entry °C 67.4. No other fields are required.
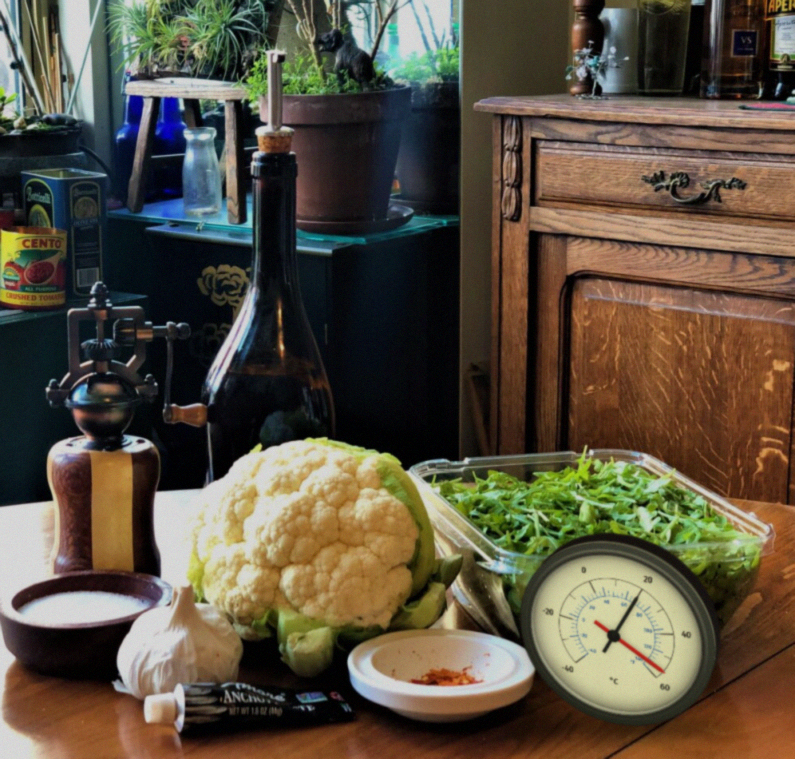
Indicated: °C 55
